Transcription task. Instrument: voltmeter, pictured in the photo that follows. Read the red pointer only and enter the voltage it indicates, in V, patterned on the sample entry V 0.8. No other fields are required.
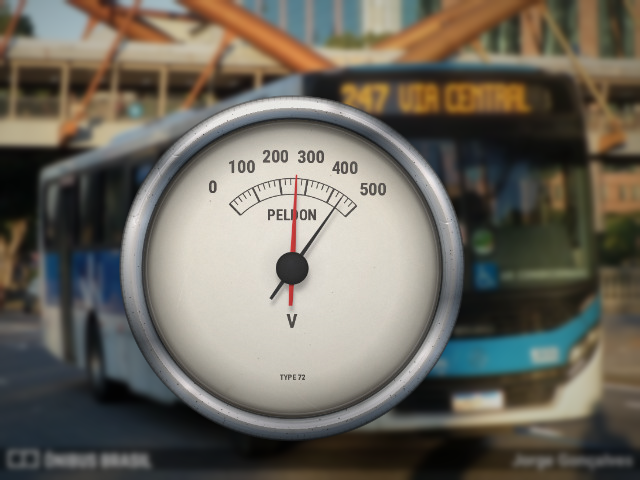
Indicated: V 260
